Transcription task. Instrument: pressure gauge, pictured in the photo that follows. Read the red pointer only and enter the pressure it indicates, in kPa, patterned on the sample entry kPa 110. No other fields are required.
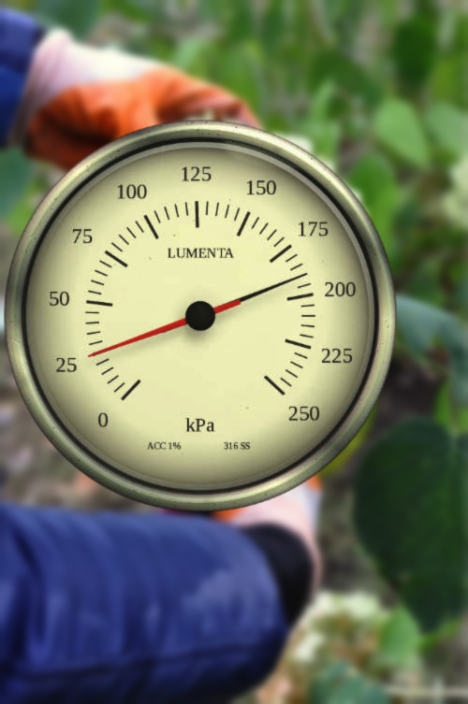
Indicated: kPa 25
